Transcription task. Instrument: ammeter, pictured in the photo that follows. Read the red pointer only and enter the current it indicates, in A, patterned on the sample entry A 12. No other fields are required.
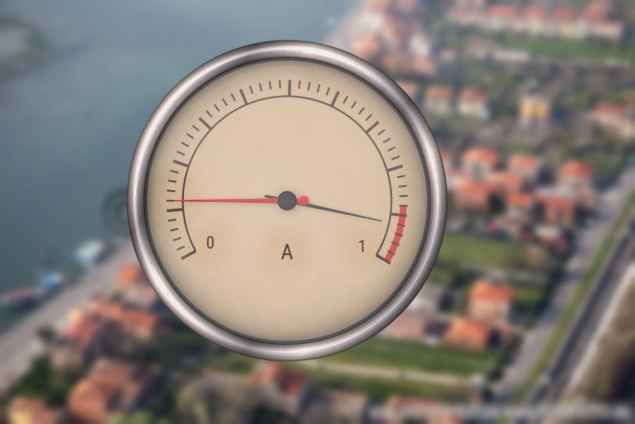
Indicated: A 0.12
